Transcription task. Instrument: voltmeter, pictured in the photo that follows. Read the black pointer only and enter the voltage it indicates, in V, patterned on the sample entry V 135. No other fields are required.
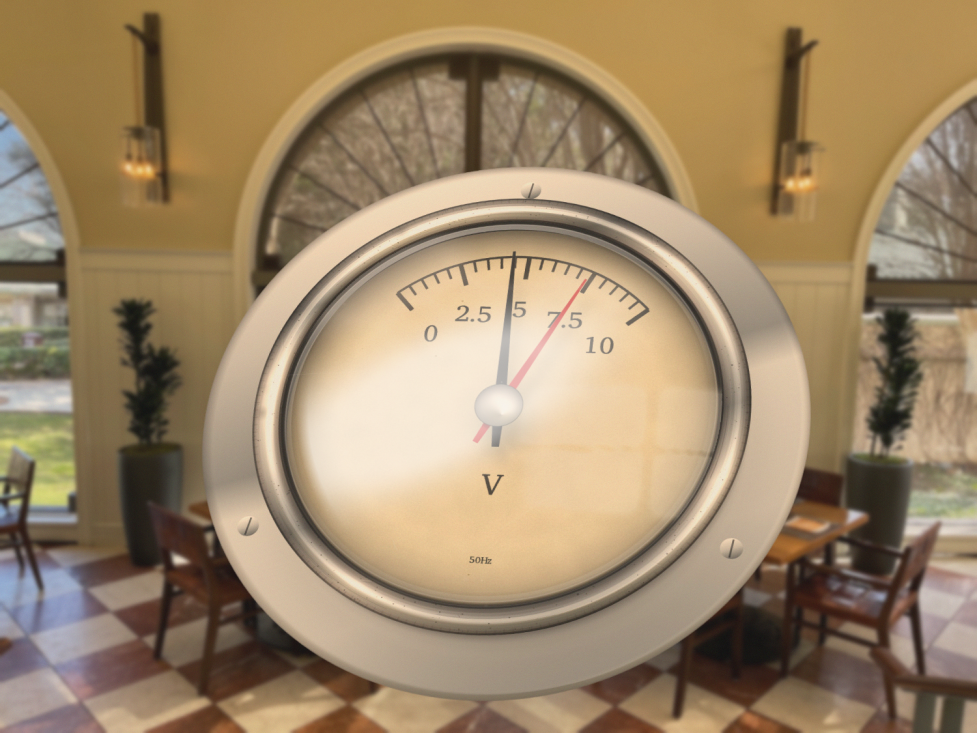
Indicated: V 4.5
